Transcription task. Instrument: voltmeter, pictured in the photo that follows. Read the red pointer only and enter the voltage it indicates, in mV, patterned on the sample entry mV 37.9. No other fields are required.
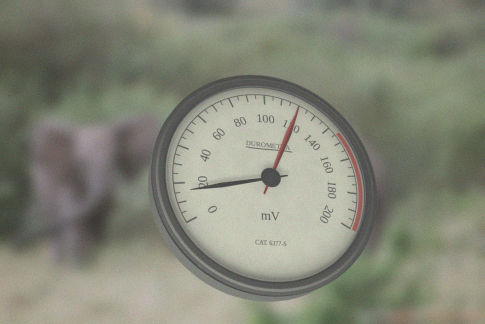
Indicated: mV 120
